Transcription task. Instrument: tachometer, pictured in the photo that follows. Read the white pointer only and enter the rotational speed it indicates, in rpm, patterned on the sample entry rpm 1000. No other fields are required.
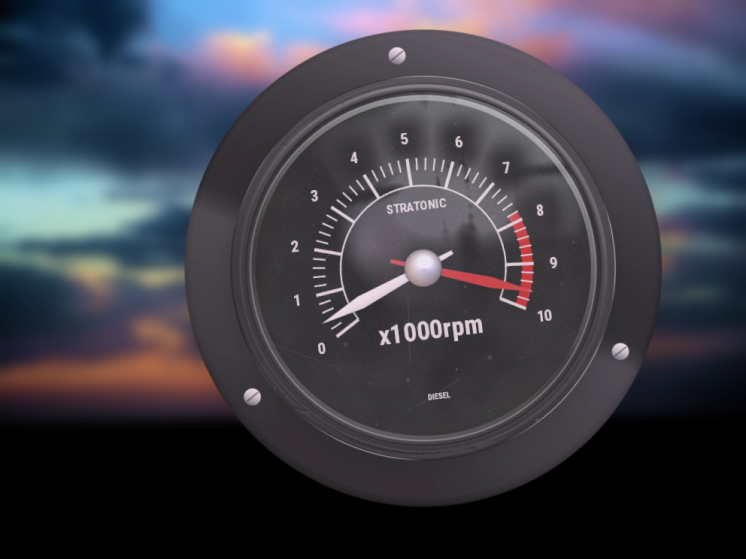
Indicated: rpm 400
